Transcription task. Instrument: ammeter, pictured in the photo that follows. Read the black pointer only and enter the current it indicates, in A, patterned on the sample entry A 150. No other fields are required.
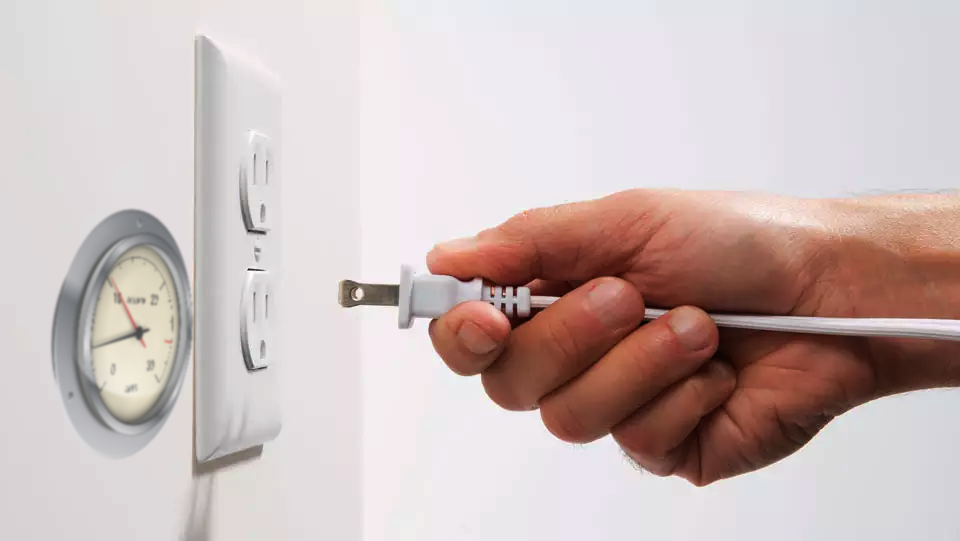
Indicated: A 4
